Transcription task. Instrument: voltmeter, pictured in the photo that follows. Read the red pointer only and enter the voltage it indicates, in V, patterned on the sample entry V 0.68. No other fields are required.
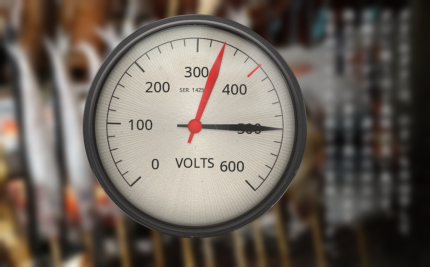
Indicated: V 340
